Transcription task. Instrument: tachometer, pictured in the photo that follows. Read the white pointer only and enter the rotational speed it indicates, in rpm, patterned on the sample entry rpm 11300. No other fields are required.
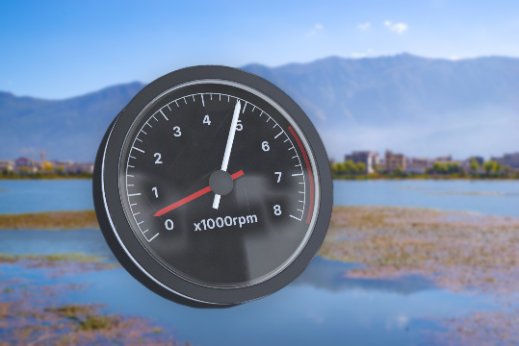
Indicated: rpm 4800
